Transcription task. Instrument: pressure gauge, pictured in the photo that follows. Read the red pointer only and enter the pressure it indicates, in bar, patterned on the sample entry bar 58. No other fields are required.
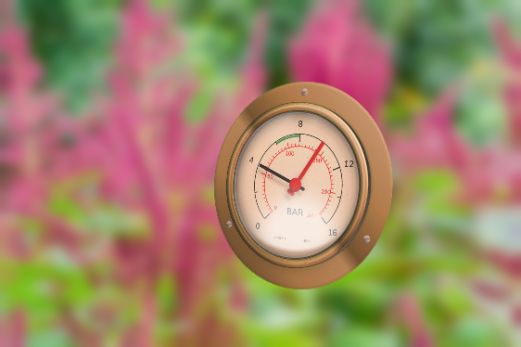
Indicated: bar 10
